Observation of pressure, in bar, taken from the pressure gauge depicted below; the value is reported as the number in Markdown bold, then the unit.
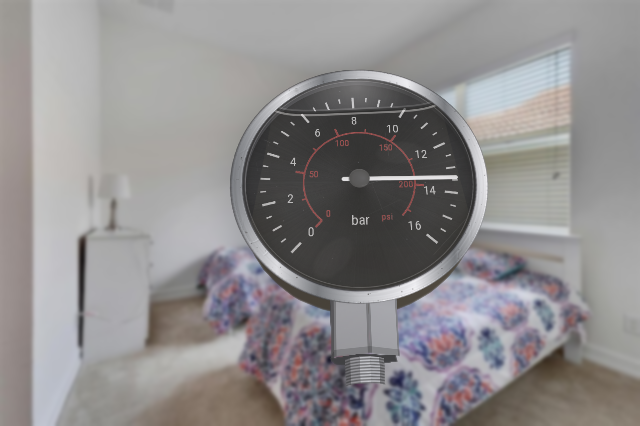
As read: **13.5** bar
